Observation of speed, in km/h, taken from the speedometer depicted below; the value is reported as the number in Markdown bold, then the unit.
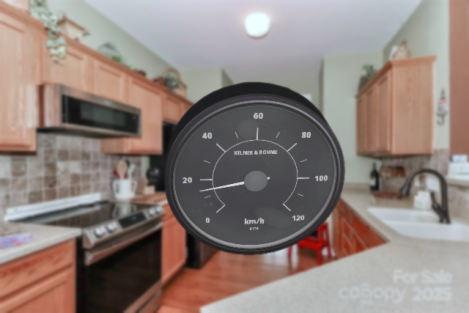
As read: **15** km/h
